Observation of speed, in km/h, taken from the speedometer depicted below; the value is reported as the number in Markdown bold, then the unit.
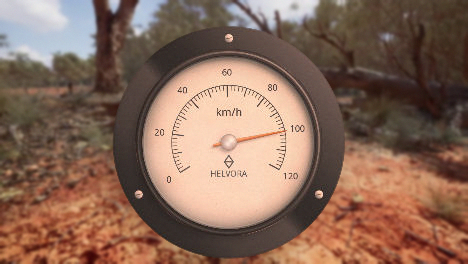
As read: **100** km/h
